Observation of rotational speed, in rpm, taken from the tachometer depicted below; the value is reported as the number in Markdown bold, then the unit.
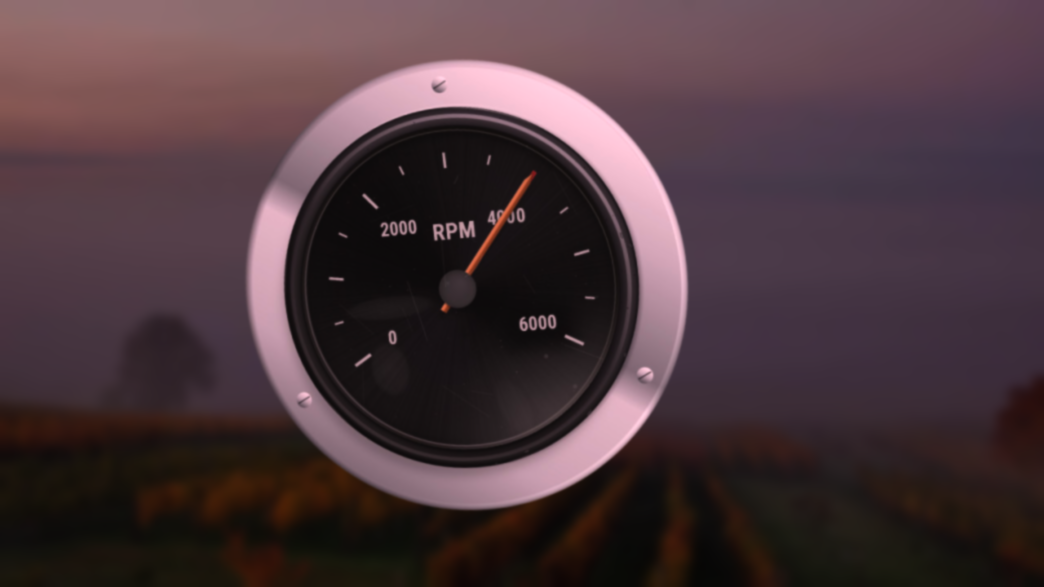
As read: **4000** rpm
